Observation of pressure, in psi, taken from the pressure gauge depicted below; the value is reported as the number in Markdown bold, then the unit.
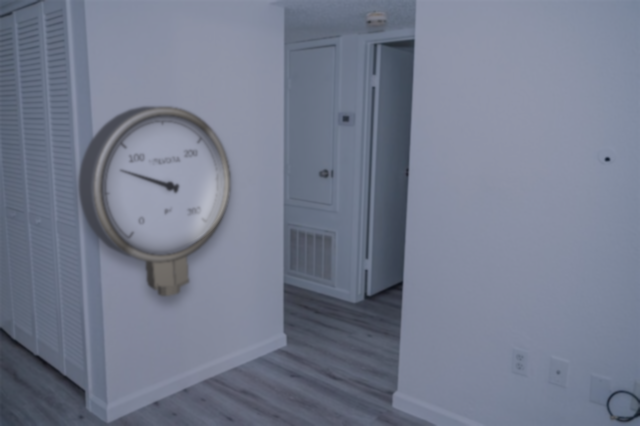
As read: **75** psi
